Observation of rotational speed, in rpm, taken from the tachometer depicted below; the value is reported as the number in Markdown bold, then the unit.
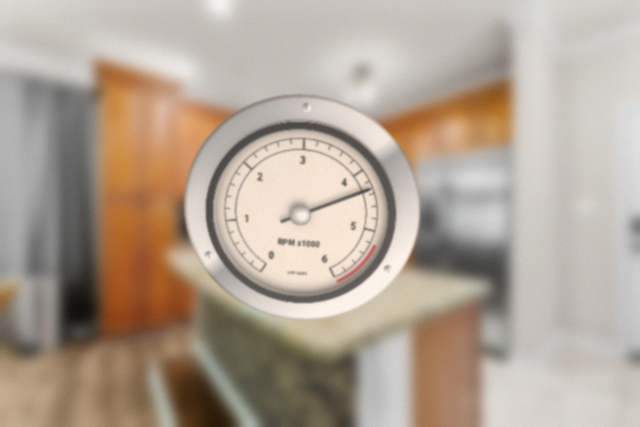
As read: **4300** rpm
